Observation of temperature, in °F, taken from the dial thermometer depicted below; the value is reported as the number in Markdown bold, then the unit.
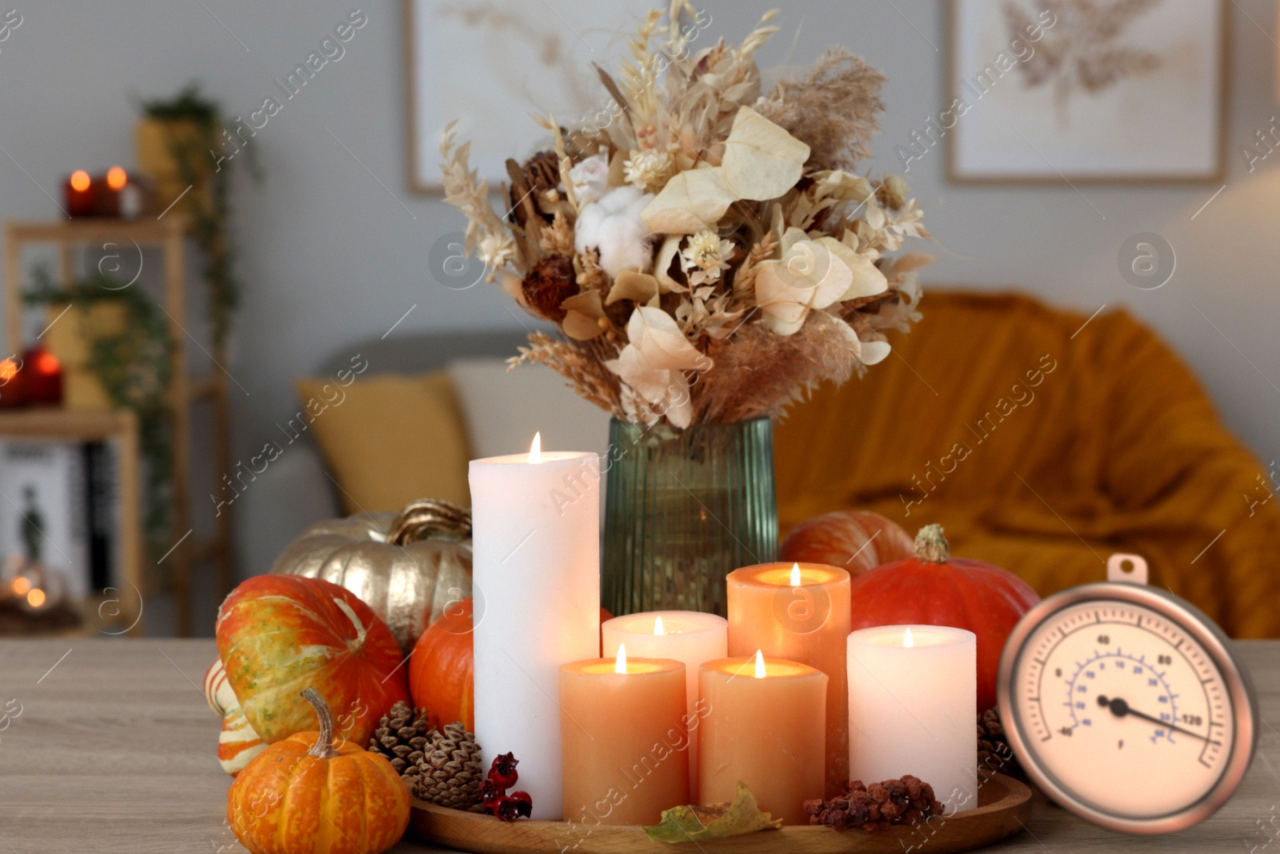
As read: **128** °F
